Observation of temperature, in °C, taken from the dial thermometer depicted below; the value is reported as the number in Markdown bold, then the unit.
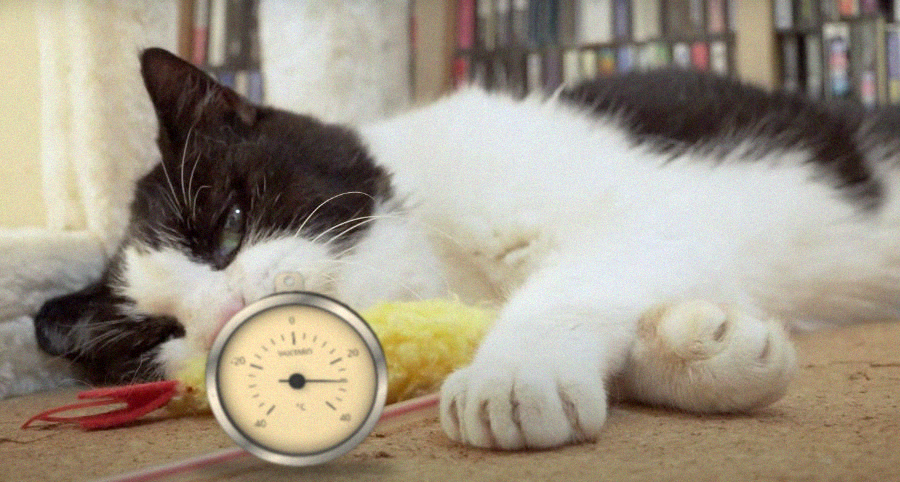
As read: **28** °C
